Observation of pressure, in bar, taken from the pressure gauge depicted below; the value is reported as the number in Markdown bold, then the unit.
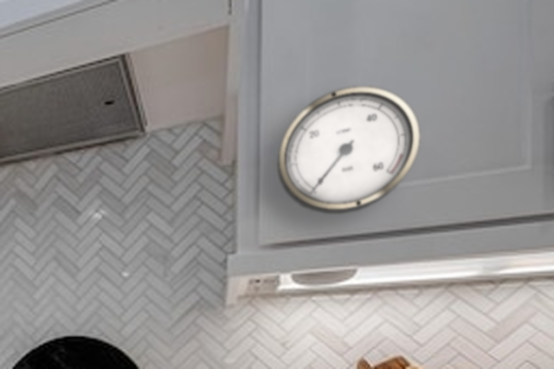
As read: **0** bar
